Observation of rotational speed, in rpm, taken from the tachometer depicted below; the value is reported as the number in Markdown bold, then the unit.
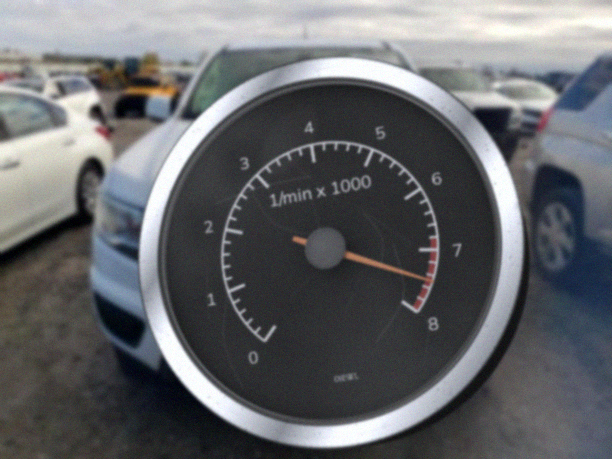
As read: **7500** rpm
